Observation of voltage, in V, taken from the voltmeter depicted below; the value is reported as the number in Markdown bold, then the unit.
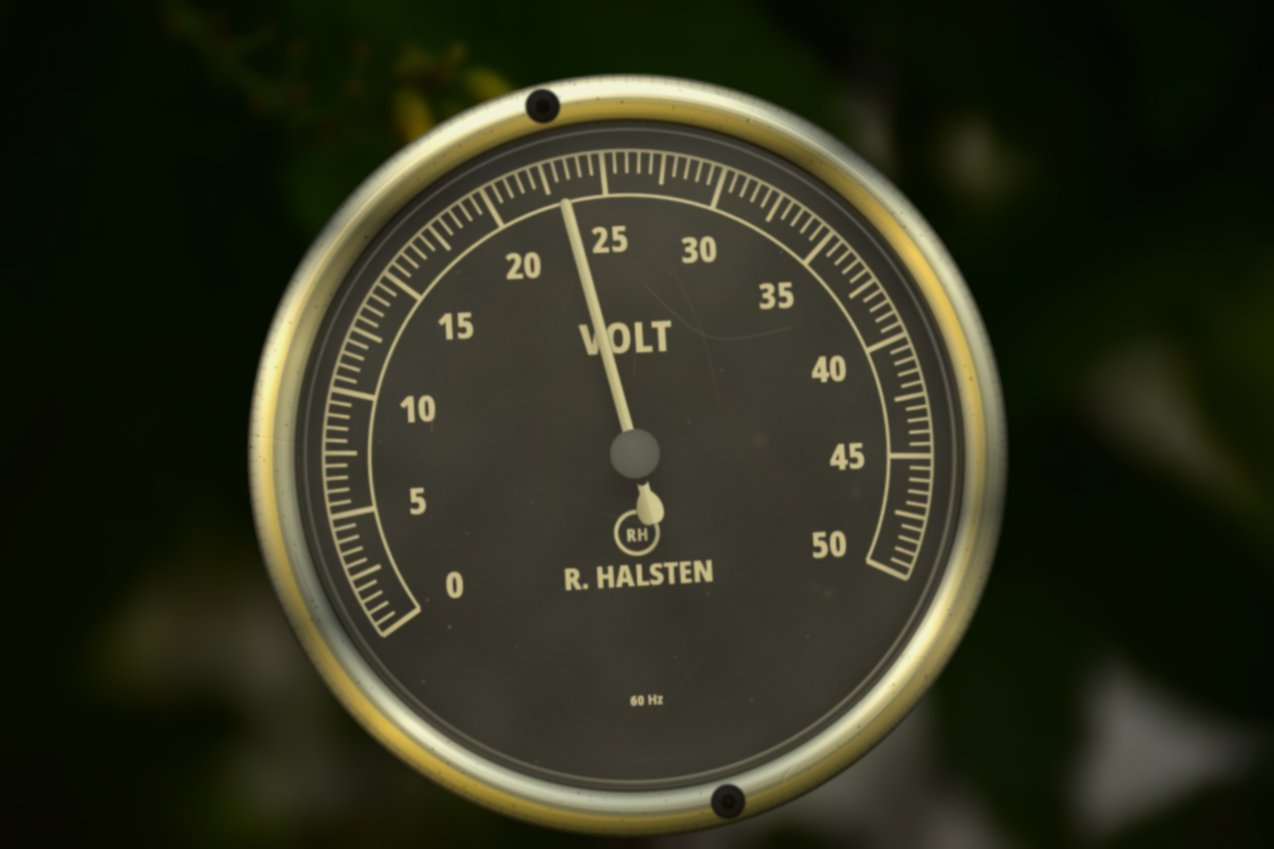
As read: **23** V
